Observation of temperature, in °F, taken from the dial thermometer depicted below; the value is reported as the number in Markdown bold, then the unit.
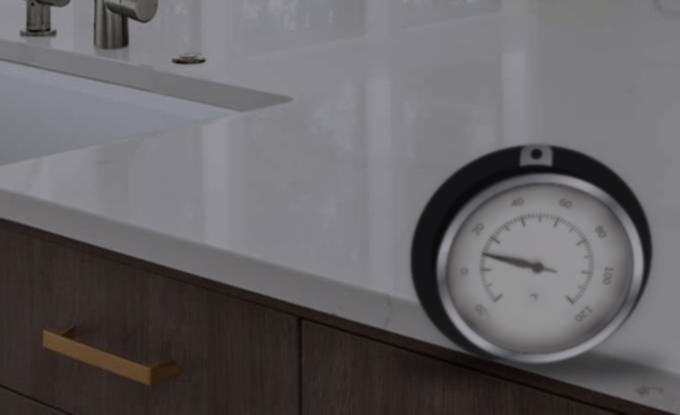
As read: **10** °F
